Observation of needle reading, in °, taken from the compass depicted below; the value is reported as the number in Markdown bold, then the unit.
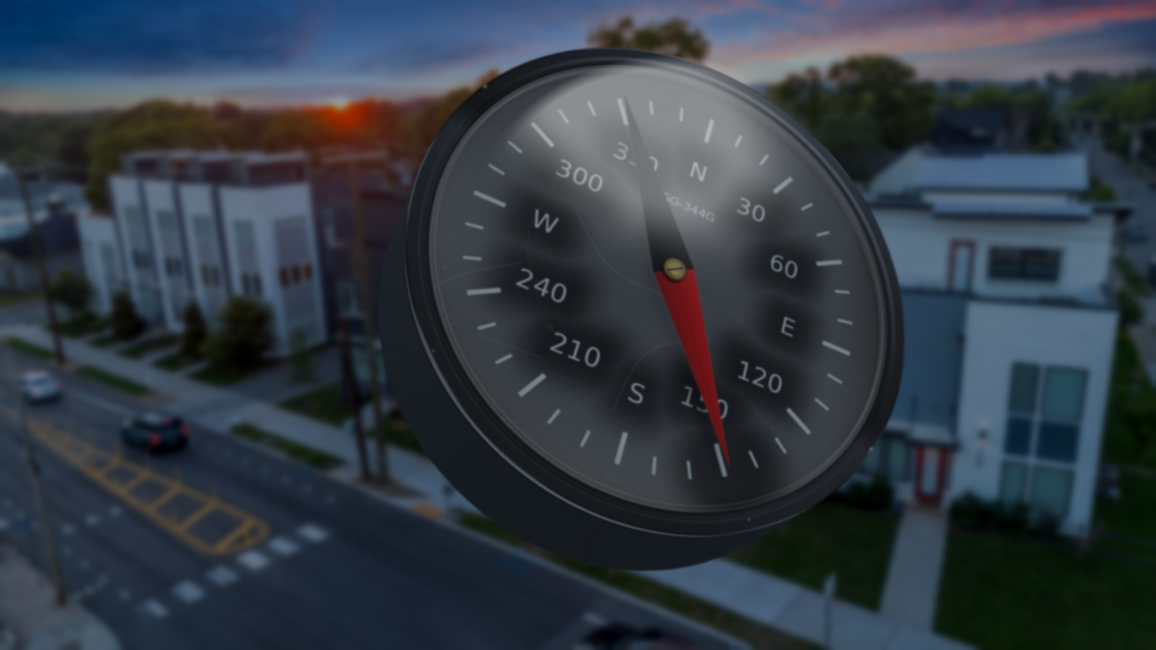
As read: **150** °
